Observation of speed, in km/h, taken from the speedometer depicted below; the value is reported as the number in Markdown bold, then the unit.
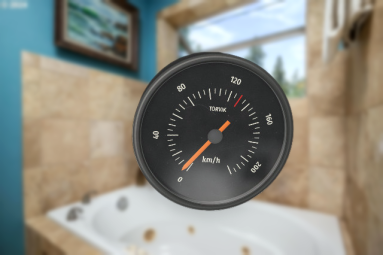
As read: **5** km/h
